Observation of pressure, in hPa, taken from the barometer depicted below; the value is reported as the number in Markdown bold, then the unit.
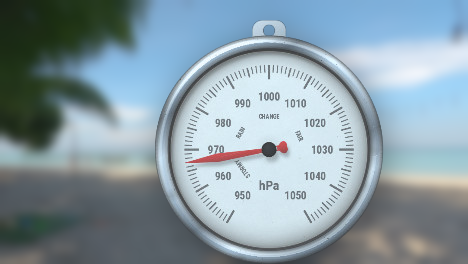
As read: **967** hPa
